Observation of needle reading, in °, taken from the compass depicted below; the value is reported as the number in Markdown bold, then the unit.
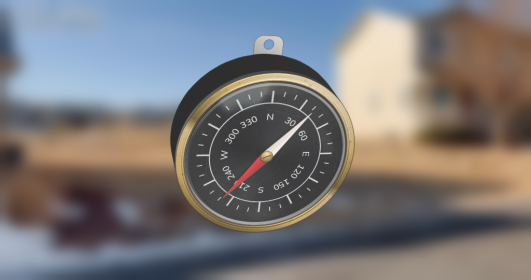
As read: **220** °
